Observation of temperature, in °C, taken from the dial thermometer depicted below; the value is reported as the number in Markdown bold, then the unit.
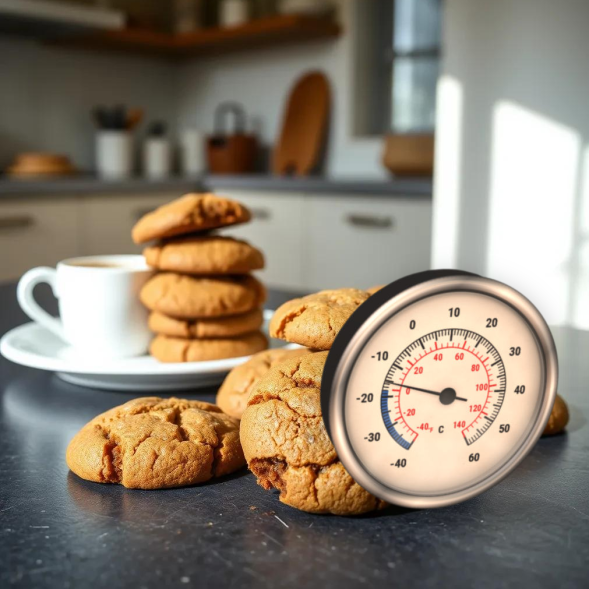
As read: **-15** °C
